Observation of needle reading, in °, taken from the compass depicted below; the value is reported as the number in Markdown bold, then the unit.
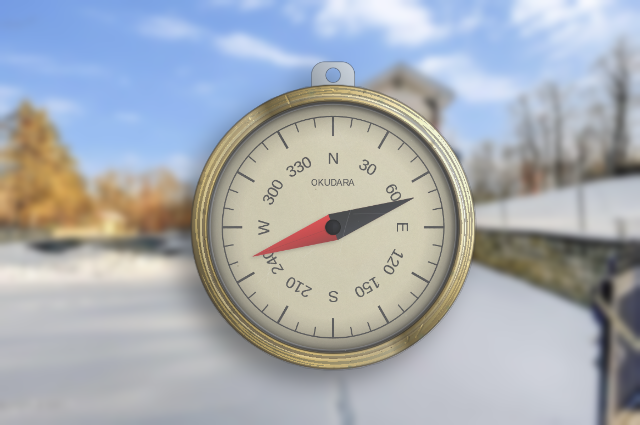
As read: **250** °
